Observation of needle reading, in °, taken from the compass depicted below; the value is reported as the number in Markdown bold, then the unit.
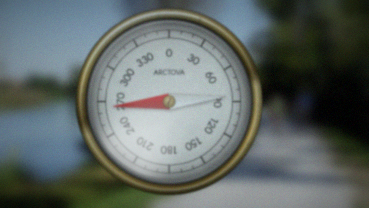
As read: **265** °
